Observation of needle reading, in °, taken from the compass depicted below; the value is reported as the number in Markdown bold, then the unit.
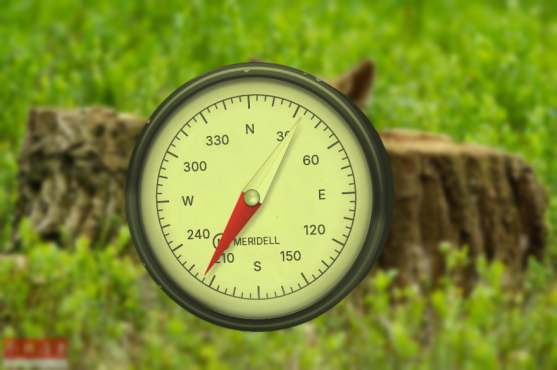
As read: **215** °
